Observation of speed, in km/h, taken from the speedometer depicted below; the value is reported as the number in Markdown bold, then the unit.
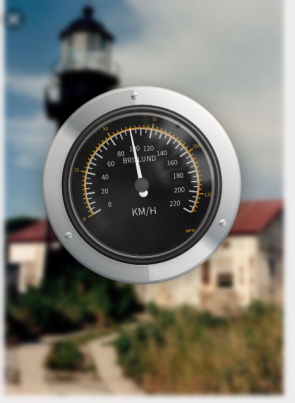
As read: **100** km/h
